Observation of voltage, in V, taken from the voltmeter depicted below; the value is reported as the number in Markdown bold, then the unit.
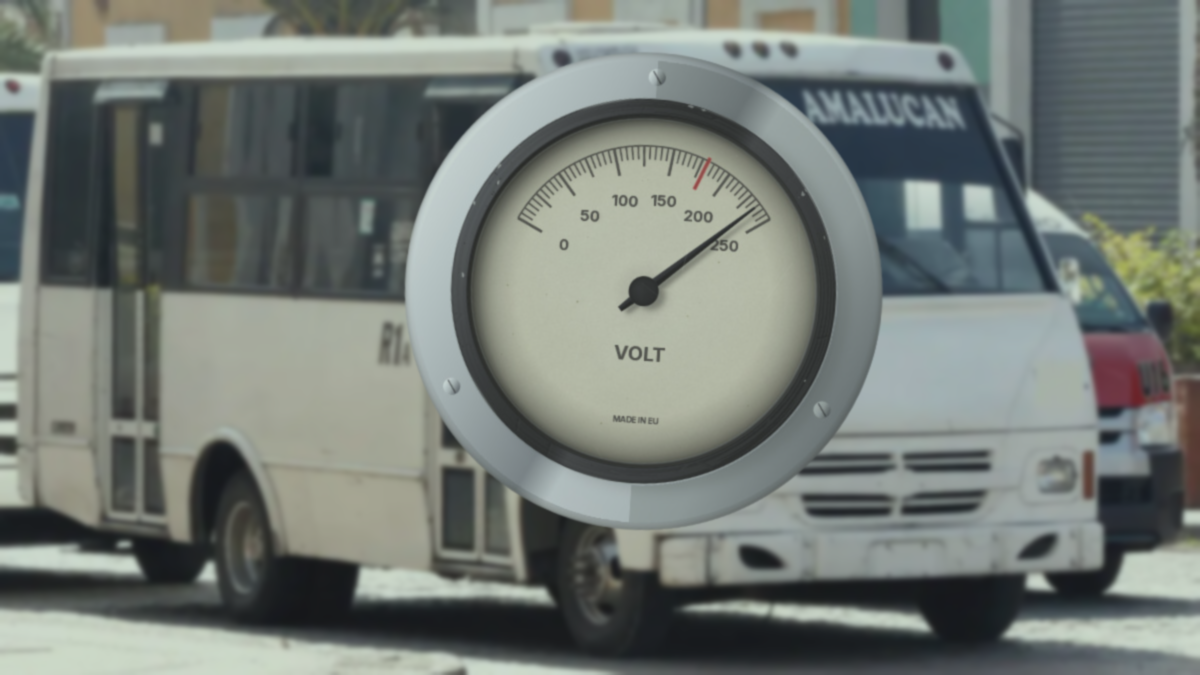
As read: **235** V
